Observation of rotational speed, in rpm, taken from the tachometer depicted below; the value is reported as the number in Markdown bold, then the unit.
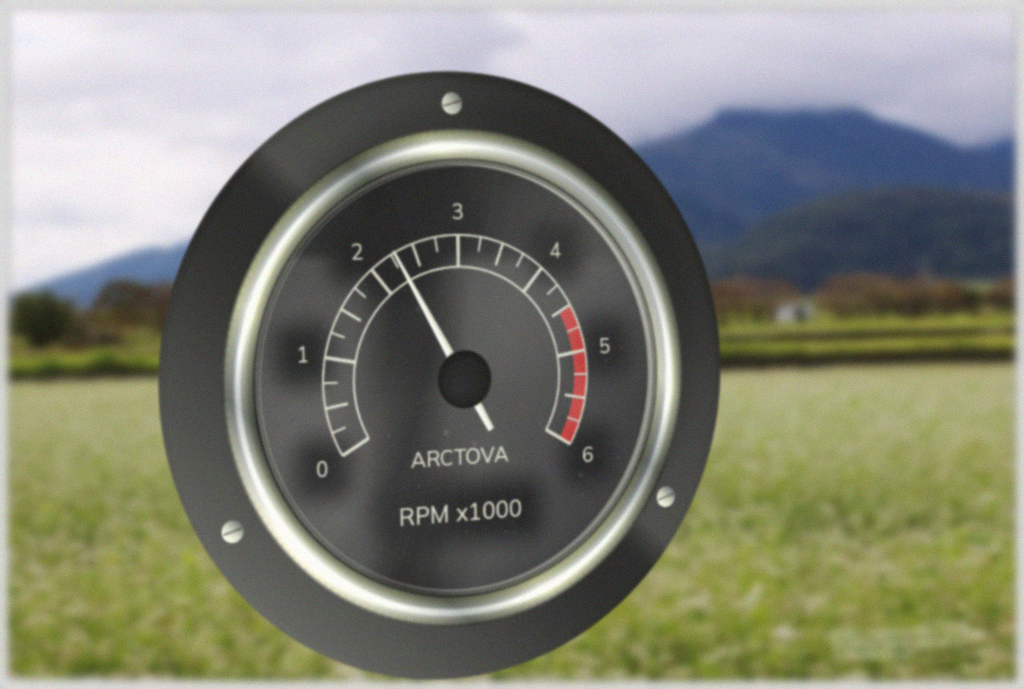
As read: **2250** rpm
